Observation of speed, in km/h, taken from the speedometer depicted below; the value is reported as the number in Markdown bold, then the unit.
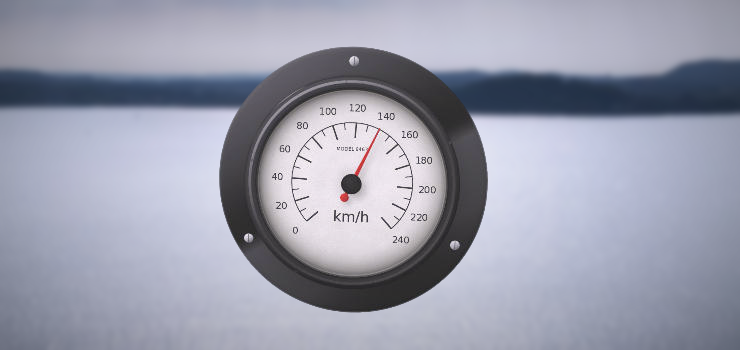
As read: **140** km/h
